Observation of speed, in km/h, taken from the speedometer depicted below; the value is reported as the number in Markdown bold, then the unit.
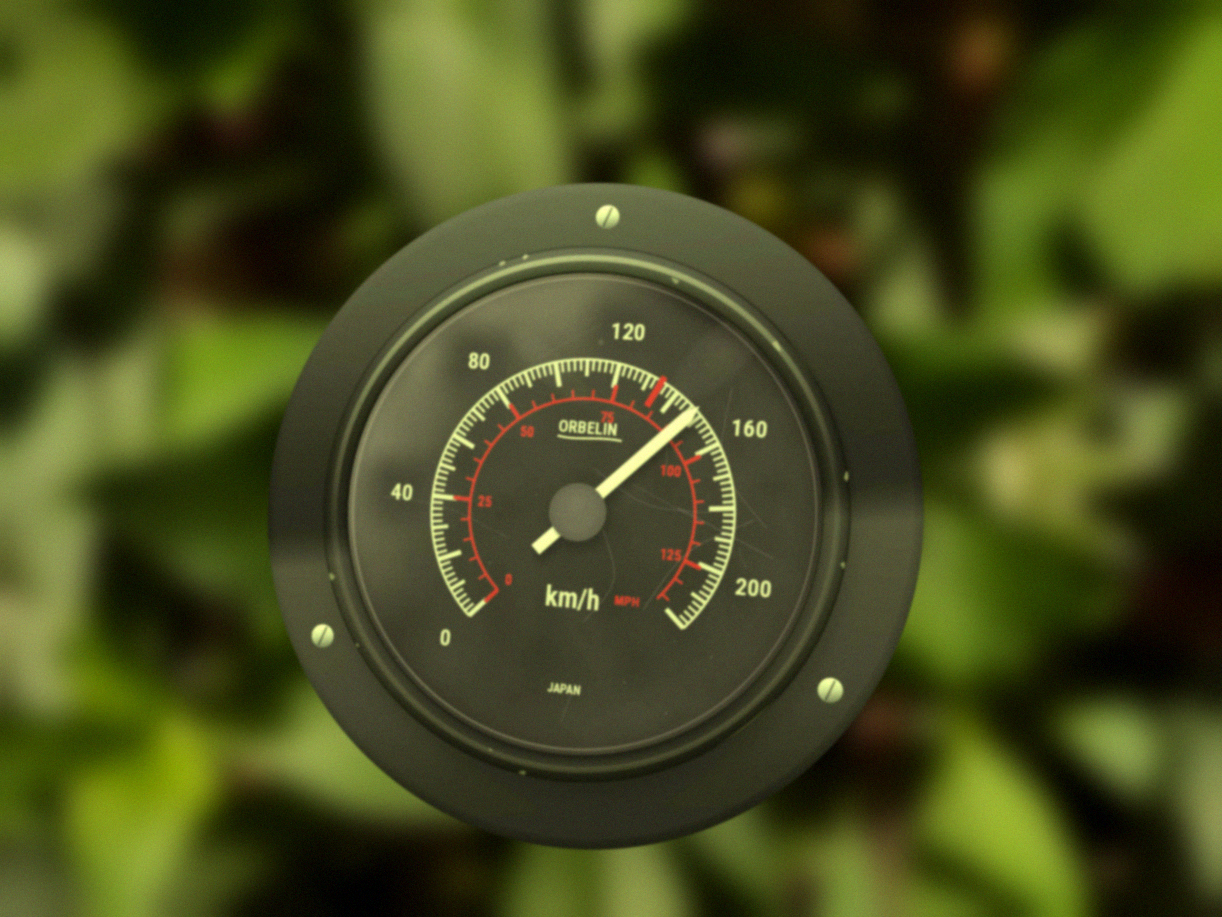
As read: **148** km/h
